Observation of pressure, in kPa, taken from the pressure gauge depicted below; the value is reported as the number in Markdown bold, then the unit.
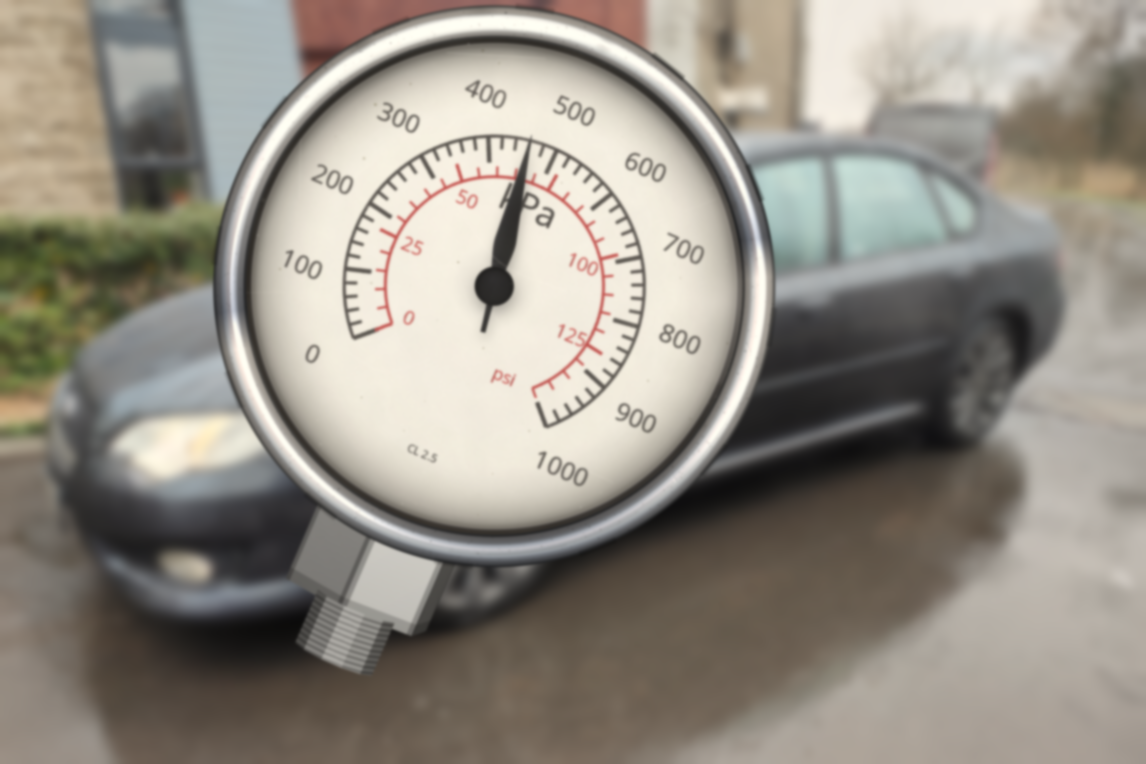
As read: **460** kPa
